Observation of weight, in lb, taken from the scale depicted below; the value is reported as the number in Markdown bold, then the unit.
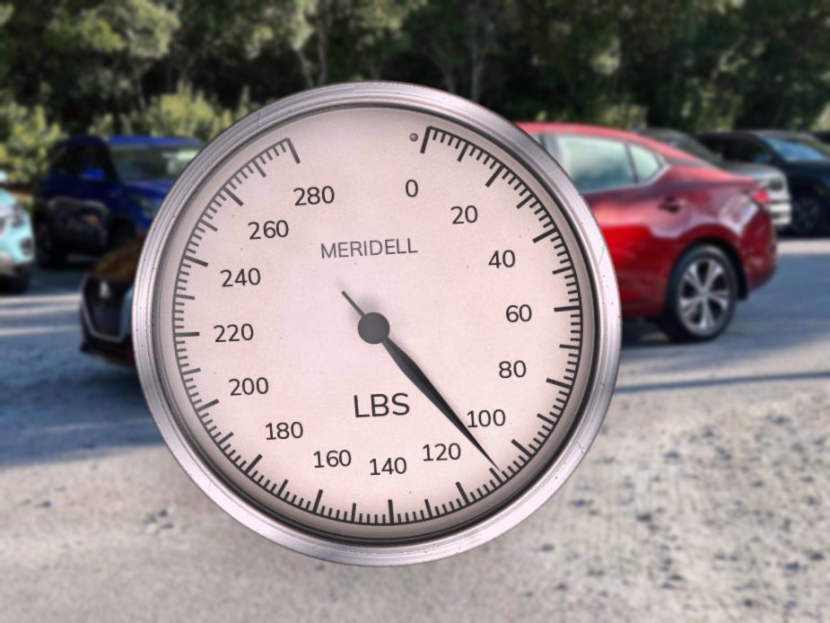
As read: **108** lb
